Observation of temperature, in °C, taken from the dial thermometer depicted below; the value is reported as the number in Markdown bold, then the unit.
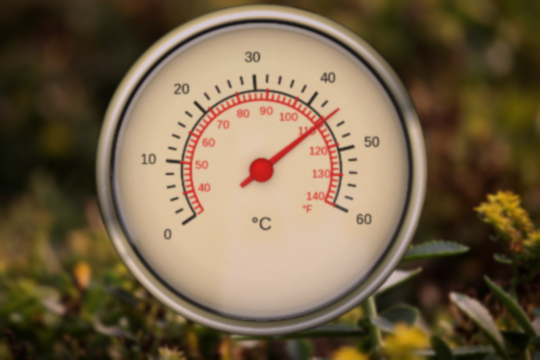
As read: **44** °C
